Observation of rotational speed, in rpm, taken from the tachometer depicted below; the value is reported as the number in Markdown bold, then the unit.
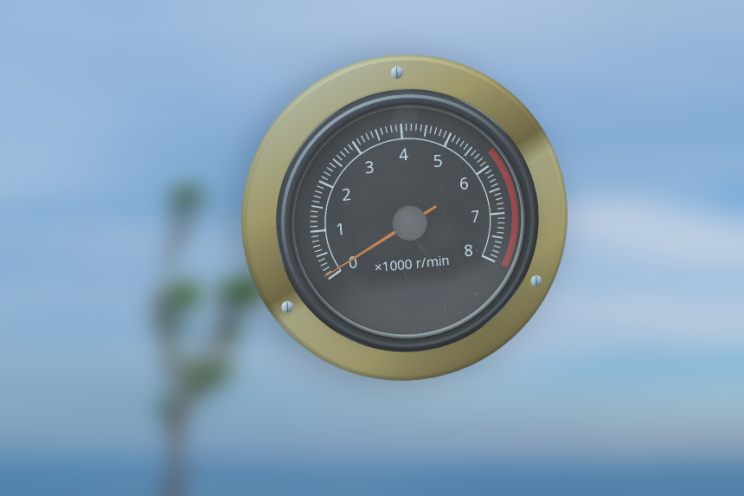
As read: **100** rpm
